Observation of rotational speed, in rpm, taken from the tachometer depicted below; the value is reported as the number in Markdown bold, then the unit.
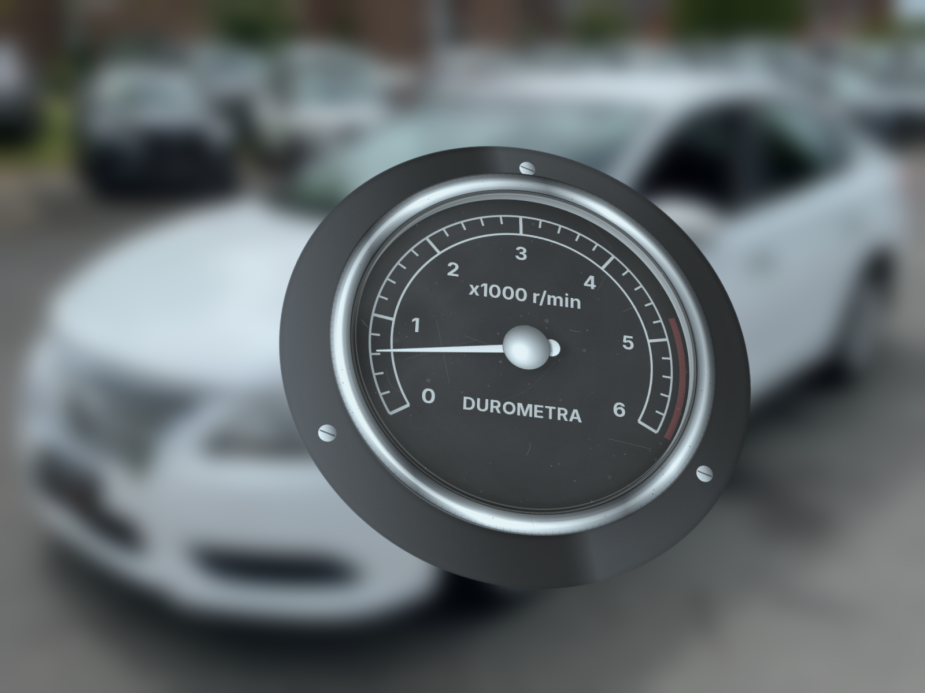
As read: **600** rpm
